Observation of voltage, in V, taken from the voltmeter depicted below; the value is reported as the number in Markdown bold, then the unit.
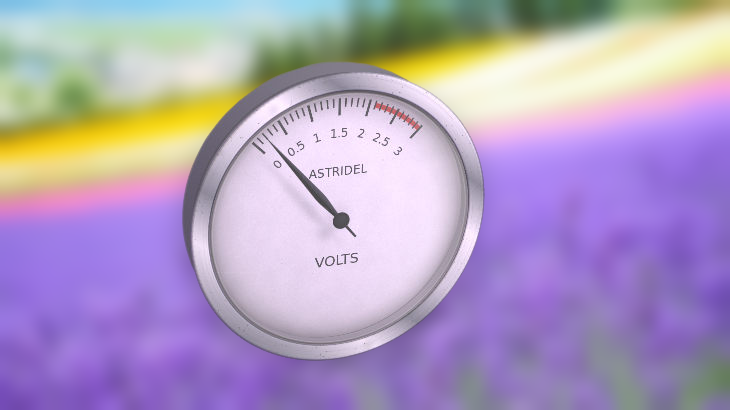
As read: **0.2** V
